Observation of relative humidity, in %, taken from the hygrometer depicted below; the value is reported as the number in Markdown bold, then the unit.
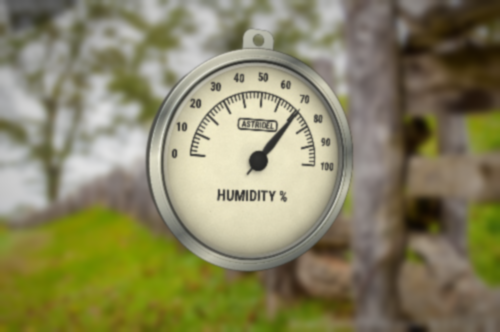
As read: **70** %
